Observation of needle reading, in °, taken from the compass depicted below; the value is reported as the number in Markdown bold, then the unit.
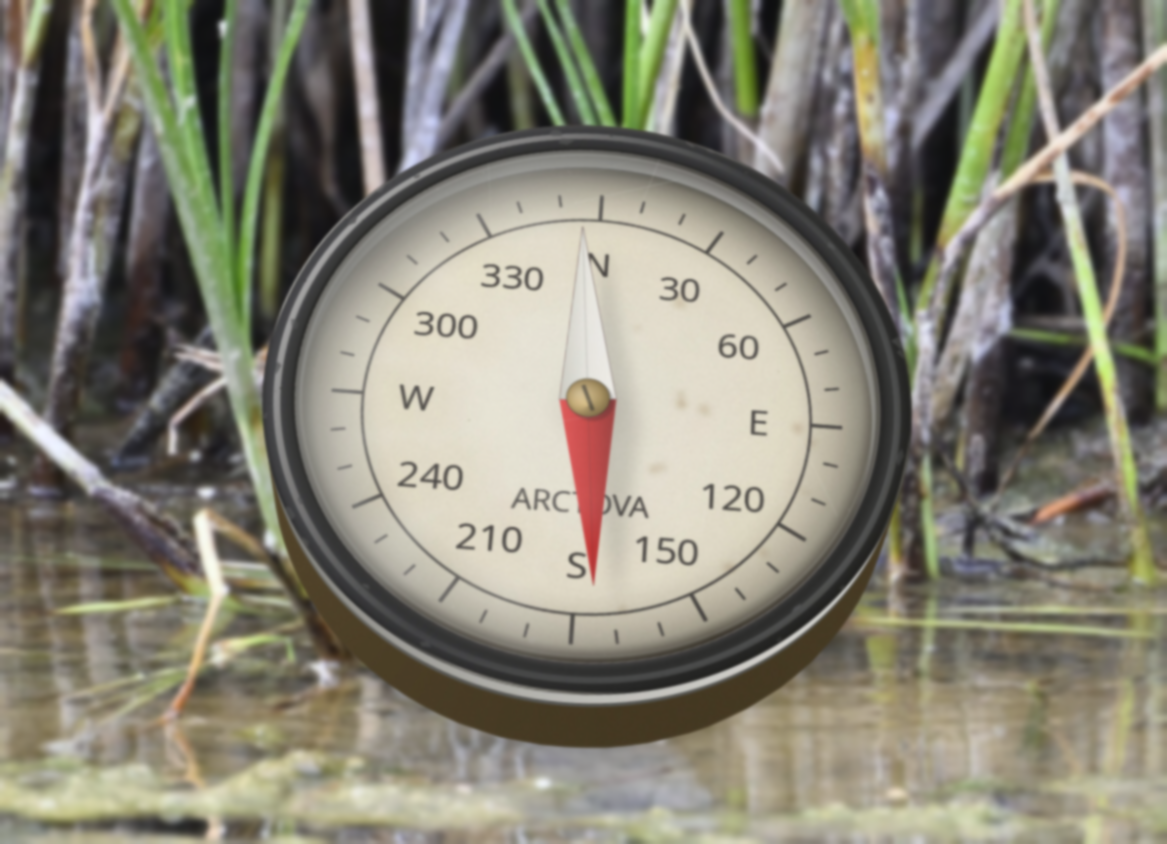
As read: **175** °
